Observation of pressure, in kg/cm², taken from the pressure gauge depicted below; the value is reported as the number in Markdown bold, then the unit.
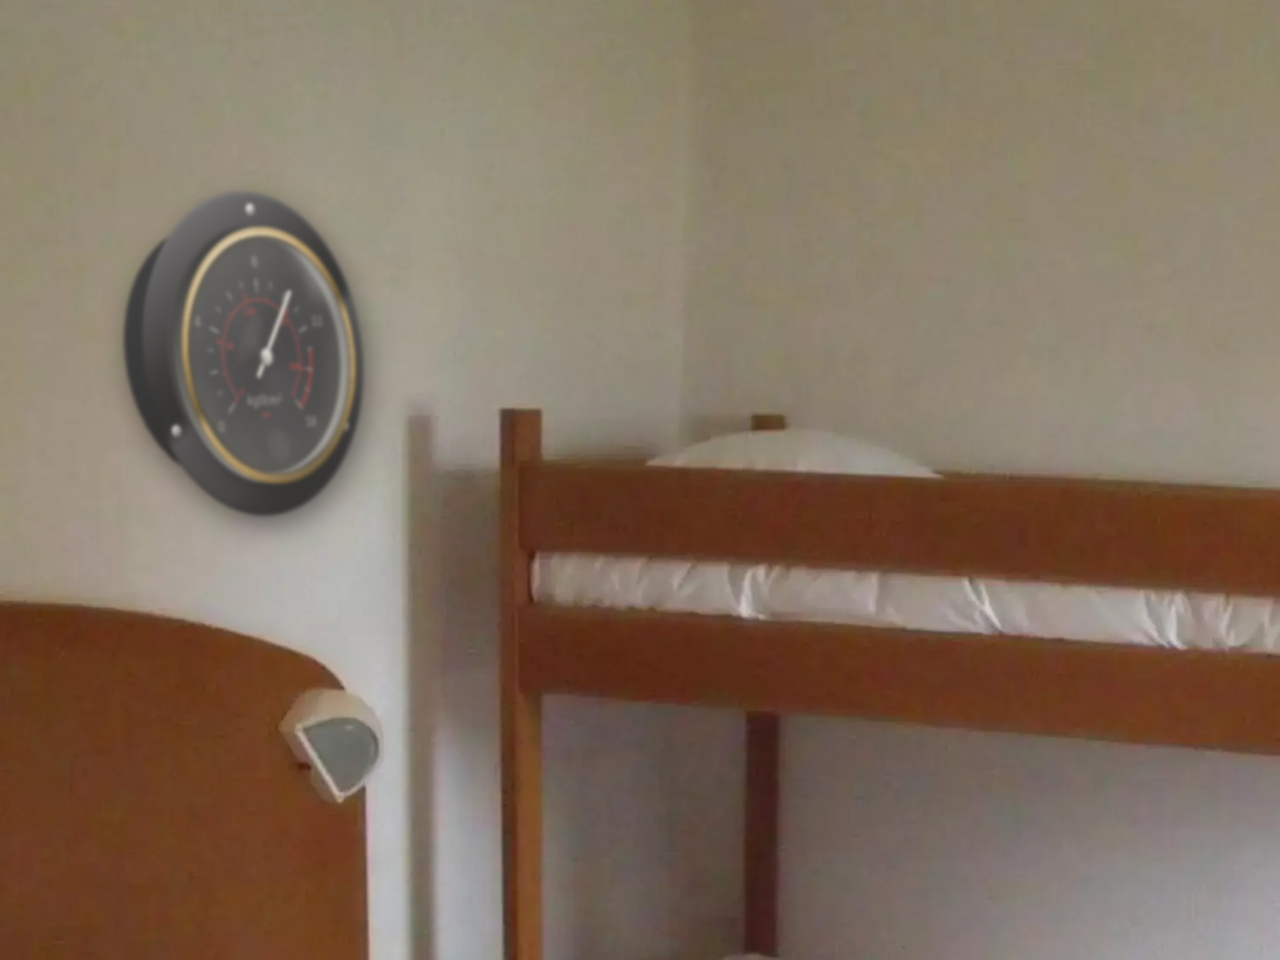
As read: **10** kg/cm²
